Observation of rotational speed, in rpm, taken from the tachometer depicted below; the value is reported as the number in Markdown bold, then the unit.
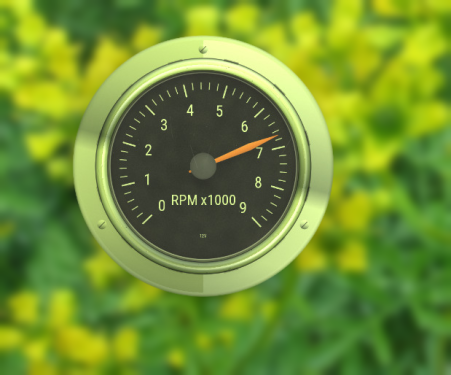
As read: **6700** rpm
